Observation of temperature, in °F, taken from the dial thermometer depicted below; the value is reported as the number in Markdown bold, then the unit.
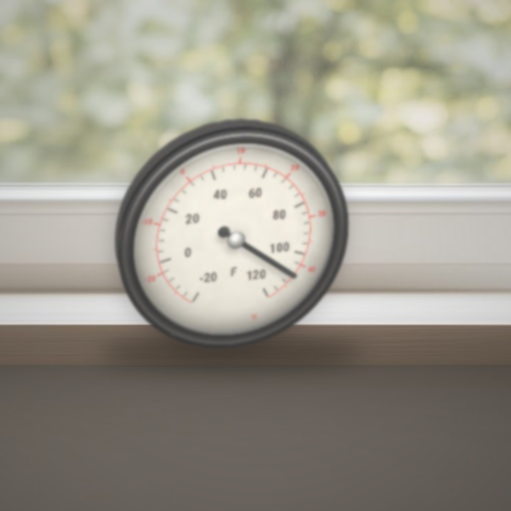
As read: **108** °F
